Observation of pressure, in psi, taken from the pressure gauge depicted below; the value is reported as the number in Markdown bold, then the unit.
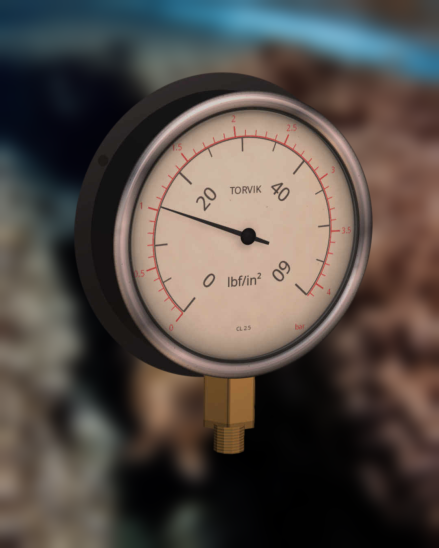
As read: **15** psi
